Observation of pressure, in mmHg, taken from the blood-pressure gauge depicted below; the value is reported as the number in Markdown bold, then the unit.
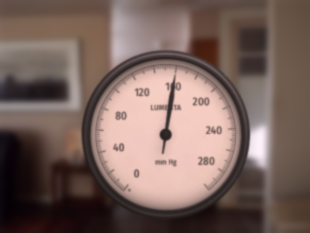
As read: **160** mmHg
